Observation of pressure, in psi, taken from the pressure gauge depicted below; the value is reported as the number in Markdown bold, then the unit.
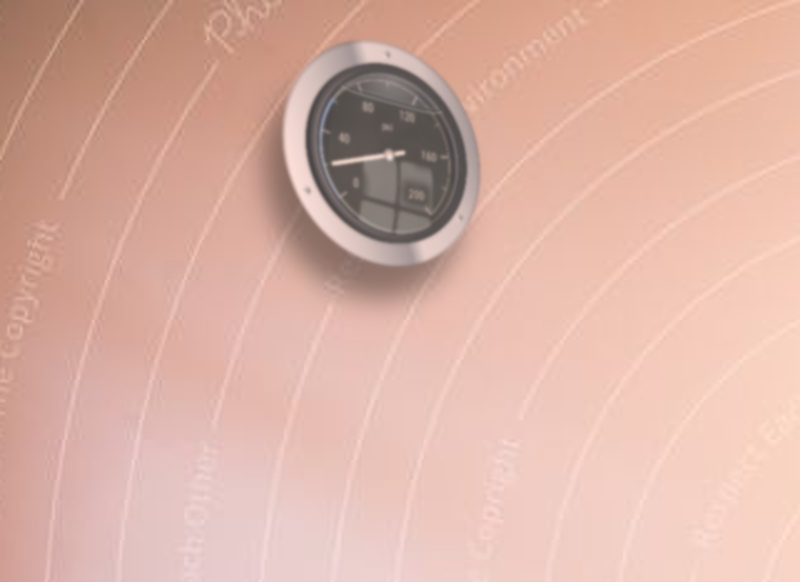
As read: **20** psi
